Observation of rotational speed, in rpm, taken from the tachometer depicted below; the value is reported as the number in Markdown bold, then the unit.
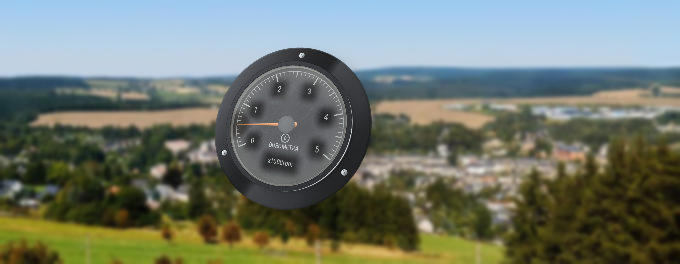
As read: **500** rpm
